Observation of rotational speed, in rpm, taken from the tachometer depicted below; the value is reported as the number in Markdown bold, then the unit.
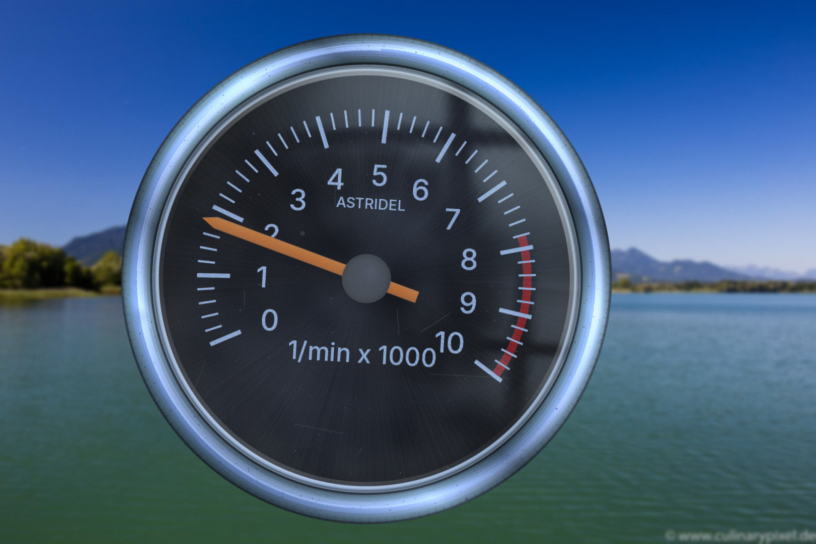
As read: **1800** rpm
